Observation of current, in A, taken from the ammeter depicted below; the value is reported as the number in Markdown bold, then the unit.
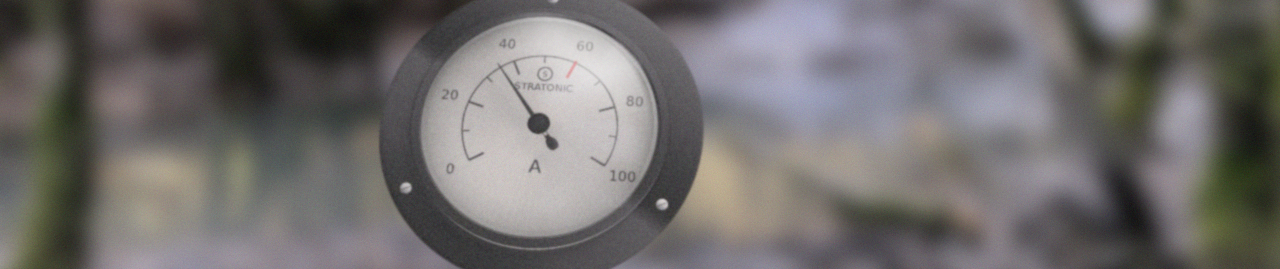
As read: **35** A
